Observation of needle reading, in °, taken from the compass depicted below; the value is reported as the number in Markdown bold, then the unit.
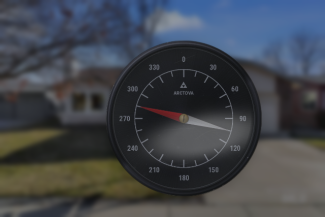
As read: **285** °
